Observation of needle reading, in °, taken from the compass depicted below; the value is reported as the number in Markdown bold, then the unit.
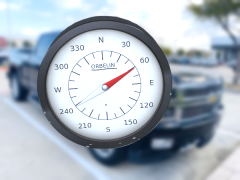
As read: **60** °
